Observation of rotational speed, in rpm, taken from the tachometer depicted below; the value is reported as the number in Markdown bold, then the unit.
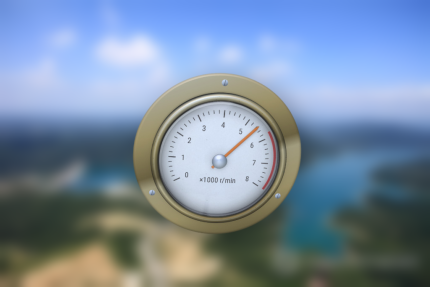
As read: **5400** rpm
